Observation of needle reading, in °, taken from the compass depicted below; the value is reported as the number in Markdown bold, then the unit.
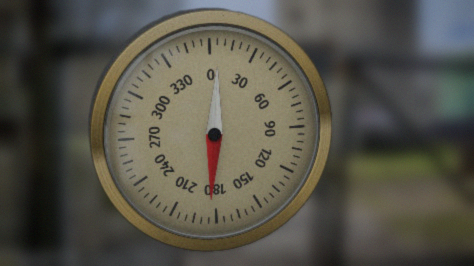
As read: **185** °
